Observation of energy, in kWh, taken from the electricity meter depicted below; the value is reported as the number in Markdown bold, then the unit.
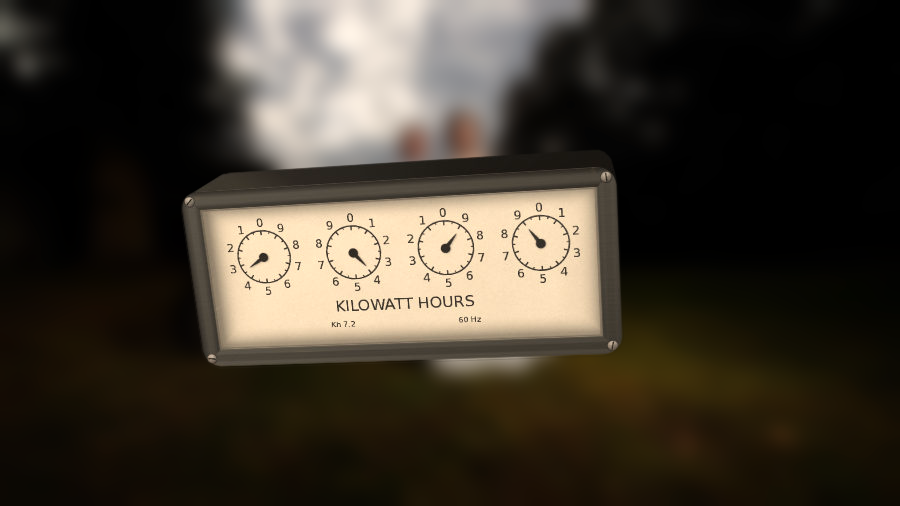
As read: **3389** kWh
